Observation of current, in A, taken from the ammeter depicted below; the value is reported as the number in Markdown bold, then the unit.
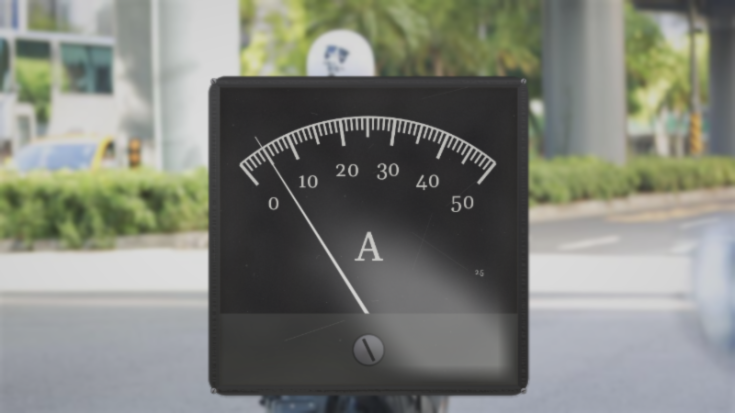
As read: **5** A
